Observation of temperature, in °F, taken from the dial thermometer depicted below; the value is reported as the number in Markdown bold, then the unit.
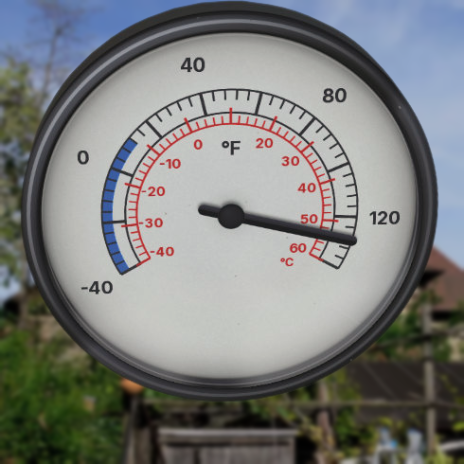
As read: **128** °F
